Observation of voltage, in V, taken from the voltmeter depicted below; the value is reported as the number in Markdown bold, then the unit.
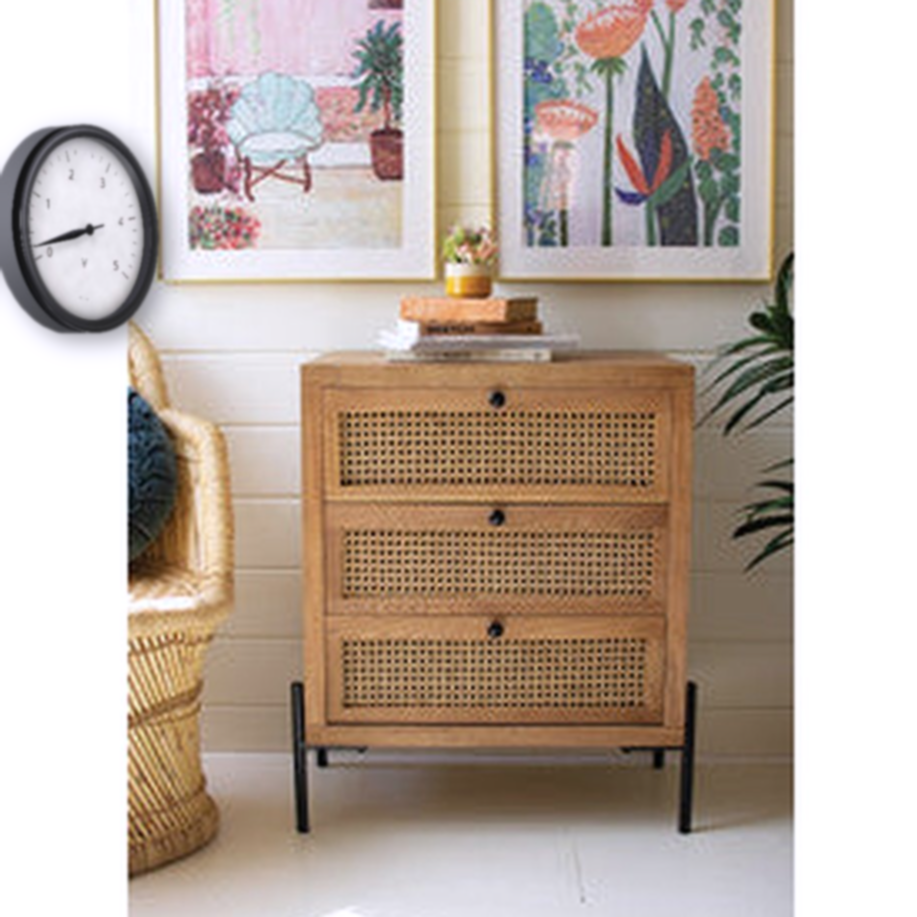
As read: **0.2** V
